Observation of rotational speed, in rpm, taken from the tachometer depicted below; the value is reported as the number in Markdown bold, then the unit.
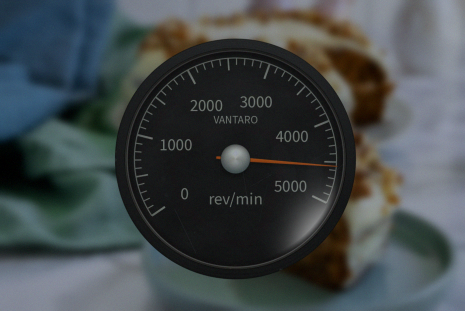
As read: **4550** rpm
